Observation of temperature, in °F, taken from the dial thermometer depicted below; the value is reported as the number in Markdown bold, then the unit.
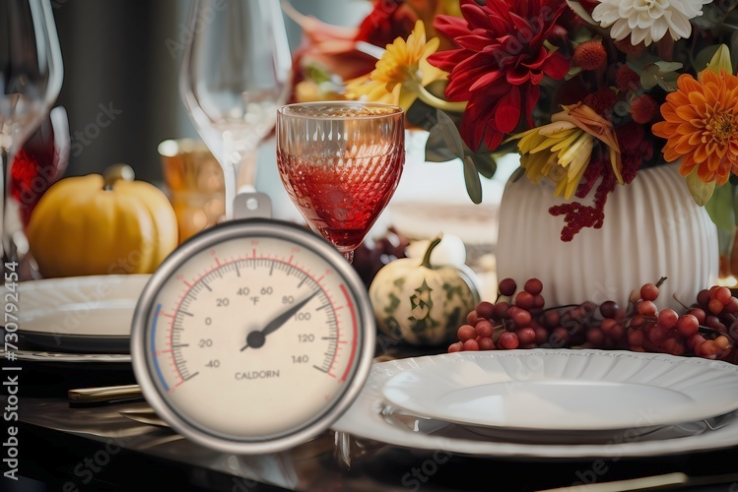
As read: **90** °F
